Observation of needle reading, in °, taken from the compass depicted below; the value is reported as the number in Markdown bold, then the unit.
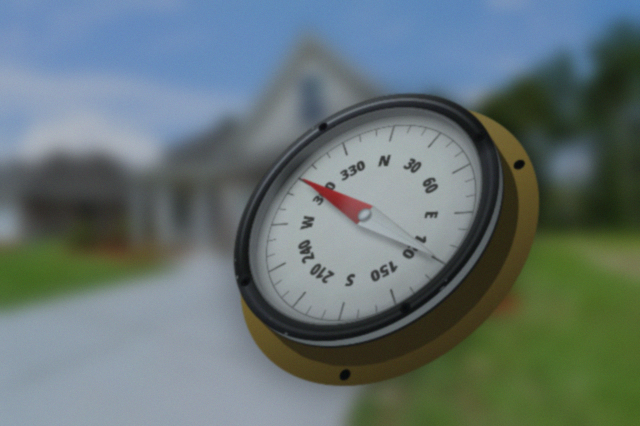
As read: **300** °
